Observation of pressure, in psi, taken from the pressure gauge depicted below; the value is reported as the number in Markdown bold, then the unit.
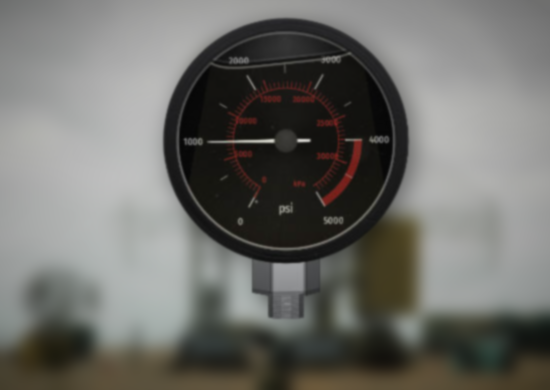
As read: **1000** psi
